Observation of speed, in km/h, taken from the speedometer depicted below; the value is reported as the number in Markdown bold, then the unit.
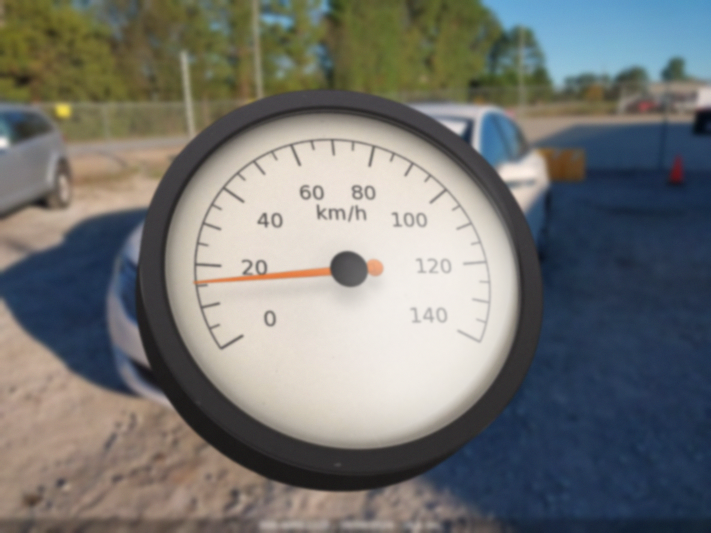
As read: **15** km/h
